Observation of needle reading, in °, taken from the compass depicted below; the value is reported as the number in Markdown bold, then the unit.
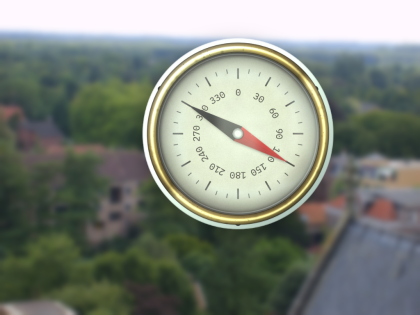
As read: **120** °
